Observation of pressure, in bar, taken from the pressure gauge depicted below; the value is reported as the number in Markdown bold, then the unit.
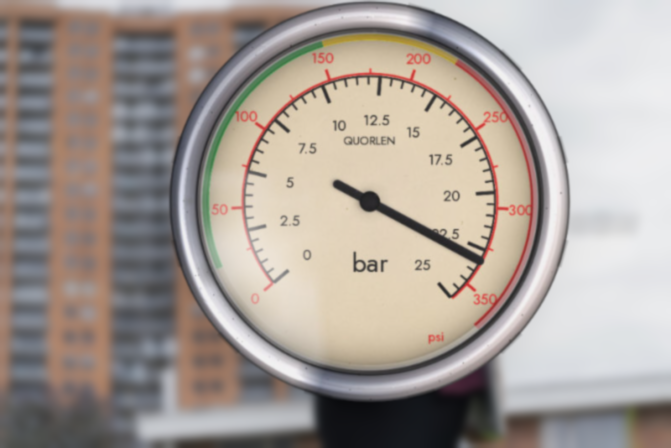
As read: **23** bar
